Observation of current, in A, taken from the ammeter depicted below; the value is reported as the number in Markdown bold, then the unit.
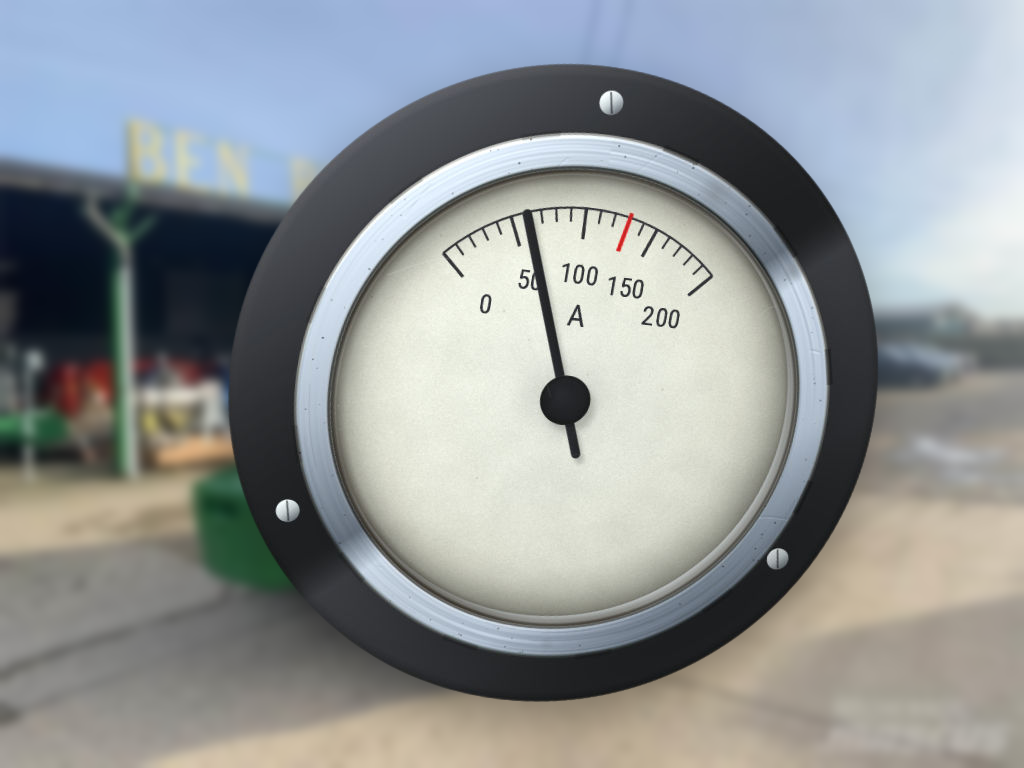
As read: **60** A
